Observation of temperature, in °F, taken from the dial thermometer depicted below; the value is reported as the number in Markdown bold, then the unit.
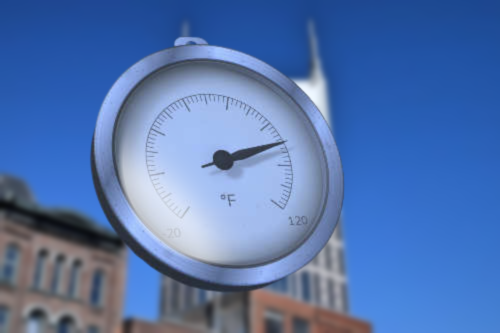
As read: **90** °F
